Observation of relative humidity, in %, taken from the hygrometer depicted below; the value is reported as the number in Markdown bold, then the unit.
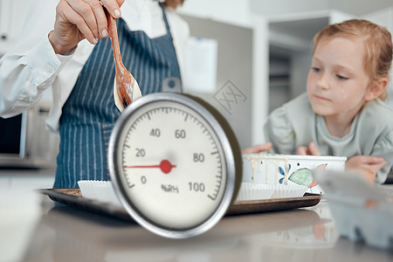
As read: **10** %
